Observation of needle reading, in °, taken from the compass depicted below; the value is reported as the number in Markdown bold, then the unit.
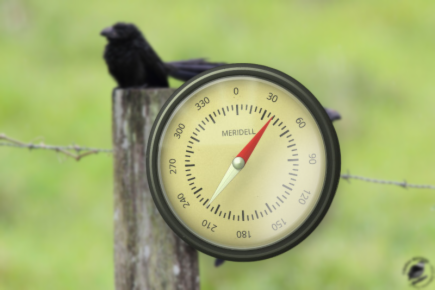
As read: **40** °
